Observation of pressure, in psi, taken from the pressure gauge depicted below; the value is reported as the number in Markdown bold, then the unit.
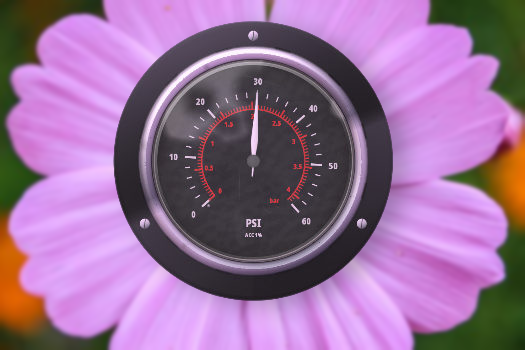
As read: **30** psi
